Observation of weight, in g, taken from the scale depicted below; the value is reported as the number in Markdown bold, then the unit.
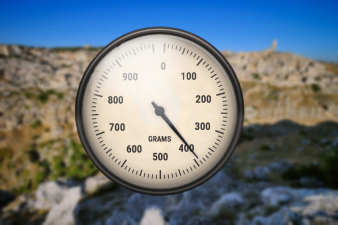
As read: **390** g
